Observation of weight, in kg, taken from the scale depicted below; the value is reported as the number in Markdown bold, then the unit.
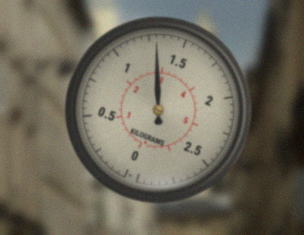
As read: **1.3** kg
